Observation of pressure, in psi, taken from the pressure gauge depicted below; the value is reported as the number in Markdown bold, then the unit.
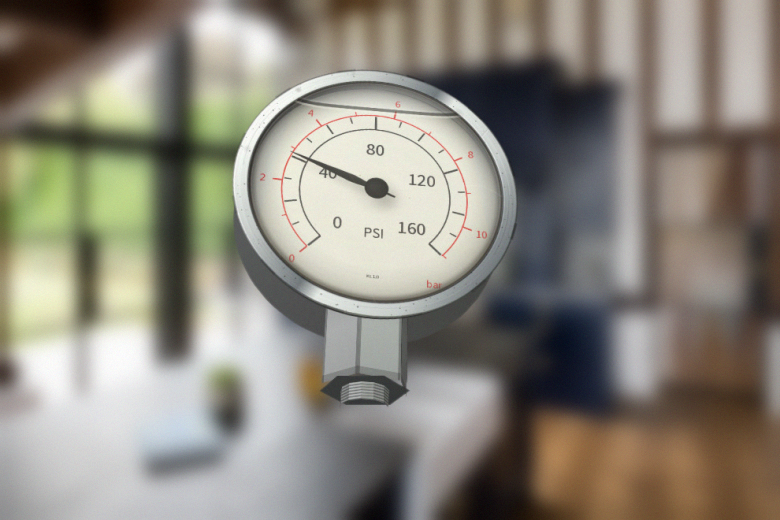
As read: **40** psi
